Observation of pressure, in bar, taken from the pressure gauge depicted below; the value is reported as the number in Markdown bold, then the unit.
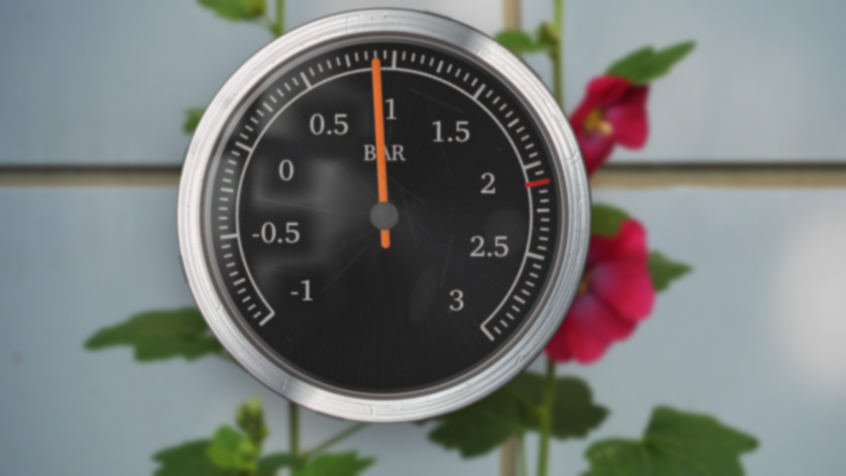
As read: **0.9** bar
